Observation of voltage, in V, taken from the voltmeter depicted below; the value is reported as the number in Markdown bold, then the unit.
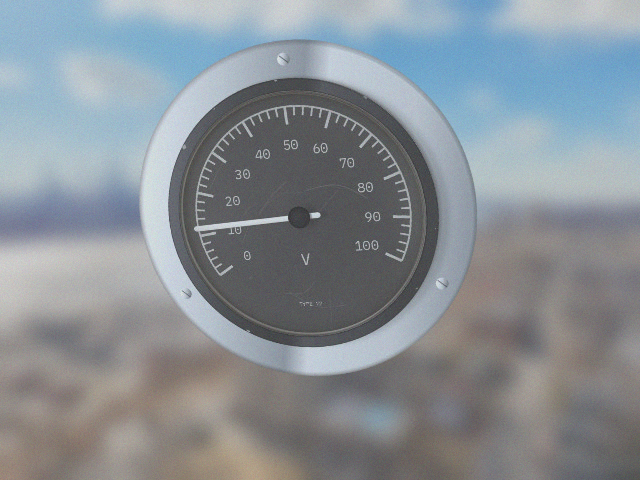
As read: **12** V
